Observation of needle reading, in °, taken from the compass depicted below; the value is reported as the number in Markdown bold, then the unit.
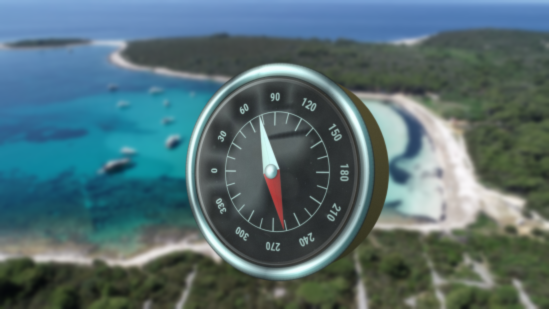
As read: **255** °
